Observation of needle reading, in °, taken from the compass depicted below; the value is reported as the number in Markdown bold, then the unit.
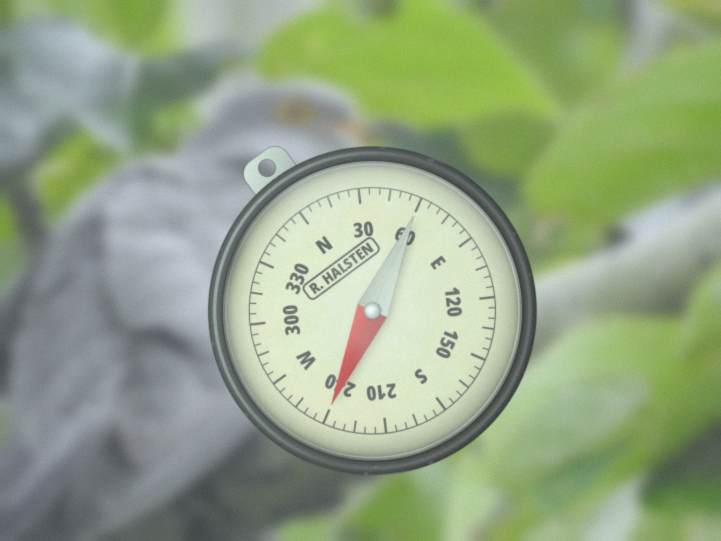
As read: **240** °
